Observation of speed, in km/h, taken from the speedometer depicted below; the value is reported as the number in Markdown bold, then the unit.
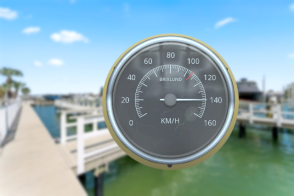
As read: **140** km/h
